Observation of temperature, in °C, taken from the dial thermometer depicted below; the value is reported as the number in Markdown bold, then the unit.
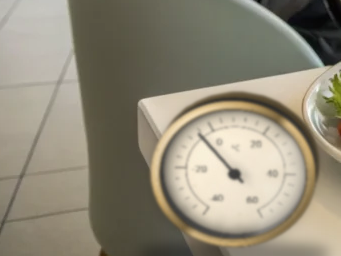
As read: **-4** °C
